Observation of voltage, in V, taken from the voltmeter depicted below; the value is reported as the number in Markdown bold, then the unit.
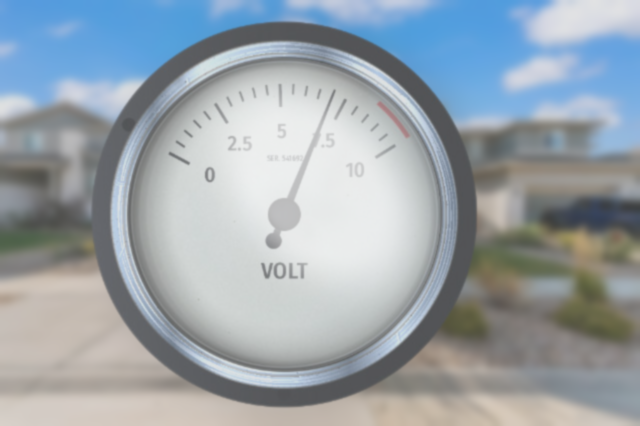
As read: **7** V
